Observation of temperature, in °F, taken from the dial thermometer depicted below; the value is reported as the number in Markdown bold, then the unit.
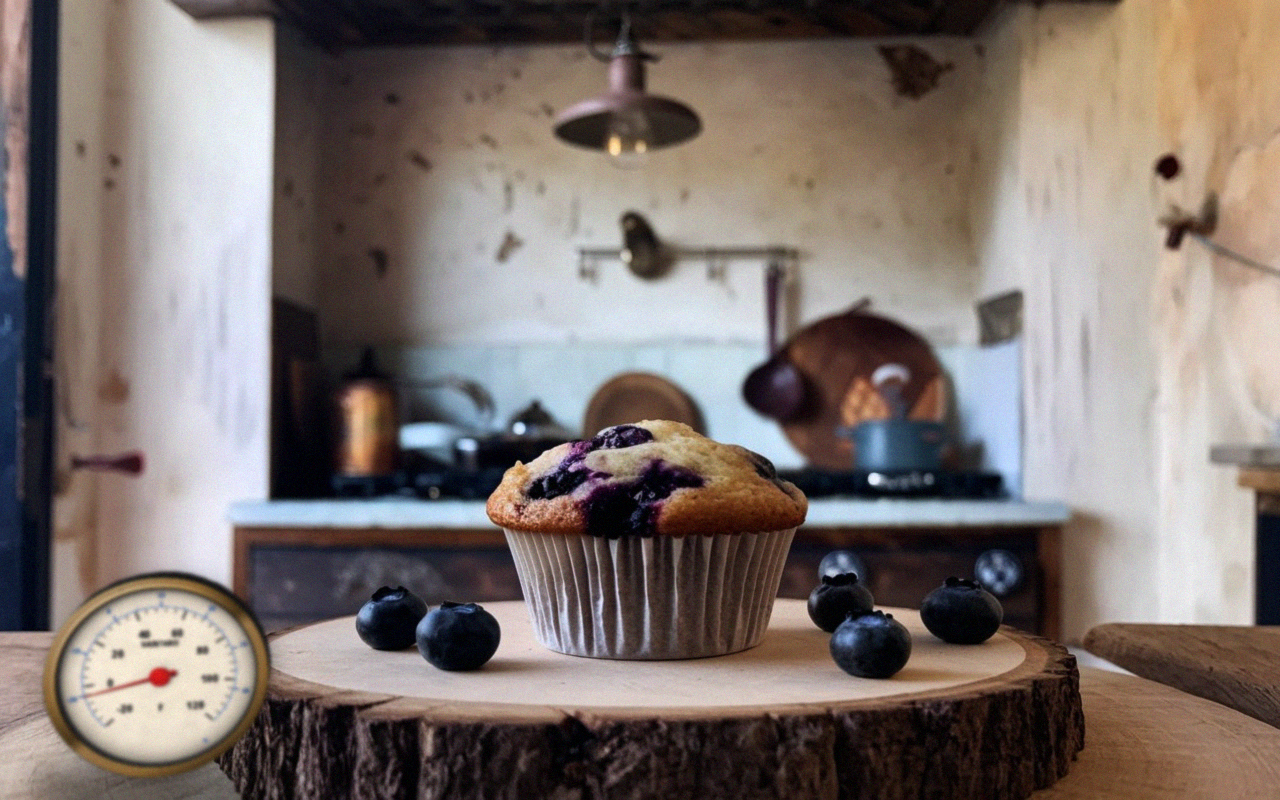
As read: **-4** °F
